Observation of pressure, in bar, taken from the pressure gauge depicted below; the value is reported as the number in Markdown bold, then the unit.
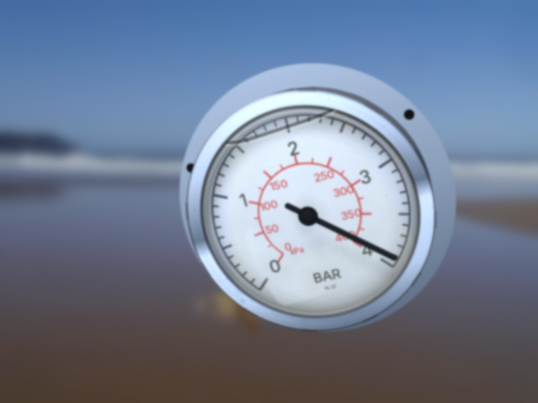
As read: **3.9** bar
